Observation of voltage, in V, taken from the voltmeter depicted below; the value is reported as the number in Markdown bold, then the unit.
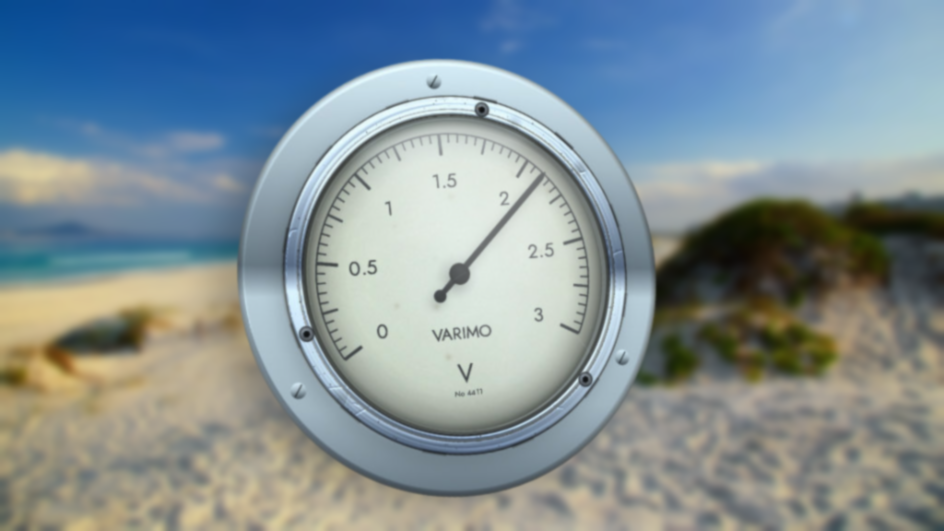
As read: **2.1** V
